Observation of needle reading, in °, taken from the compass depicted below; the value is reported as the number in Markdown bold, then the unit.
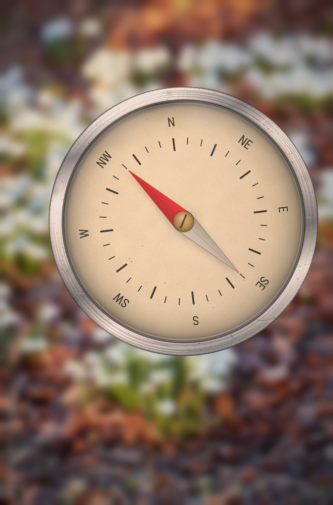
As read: **320** °
